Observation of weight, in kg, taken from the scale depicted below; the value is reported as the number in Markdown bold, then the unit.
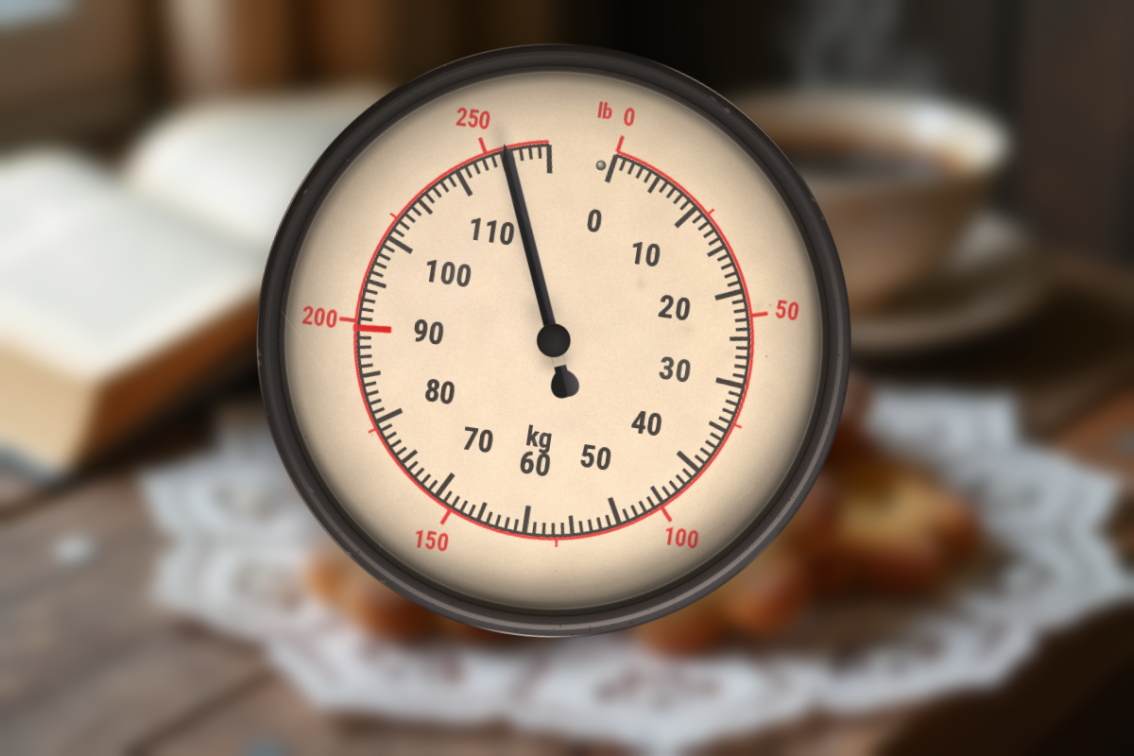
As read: **115.5** kg
